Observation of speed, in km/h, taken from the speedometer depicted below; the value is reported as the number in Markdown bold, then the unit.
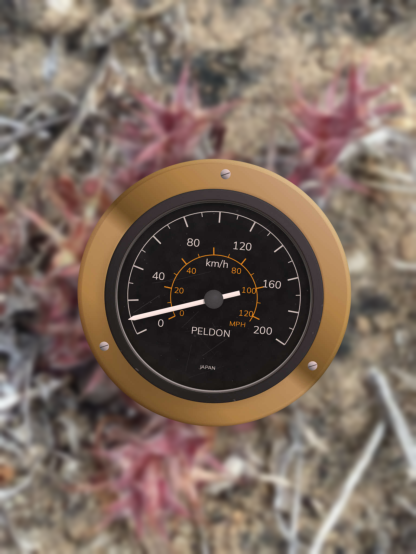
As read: **10** km/h
